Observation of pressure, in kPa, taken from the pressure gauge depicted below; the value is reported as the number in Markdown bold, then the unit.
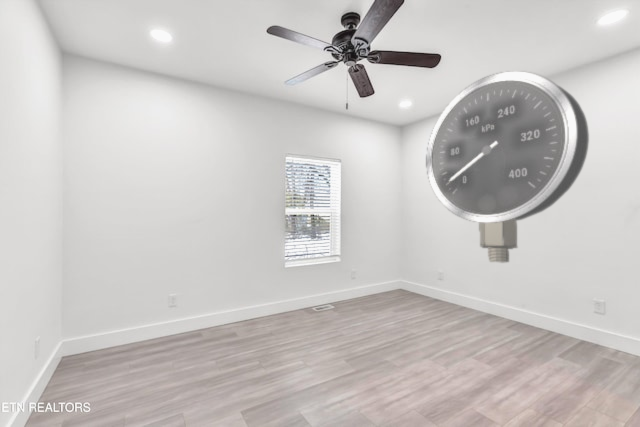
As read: **20** kPa
